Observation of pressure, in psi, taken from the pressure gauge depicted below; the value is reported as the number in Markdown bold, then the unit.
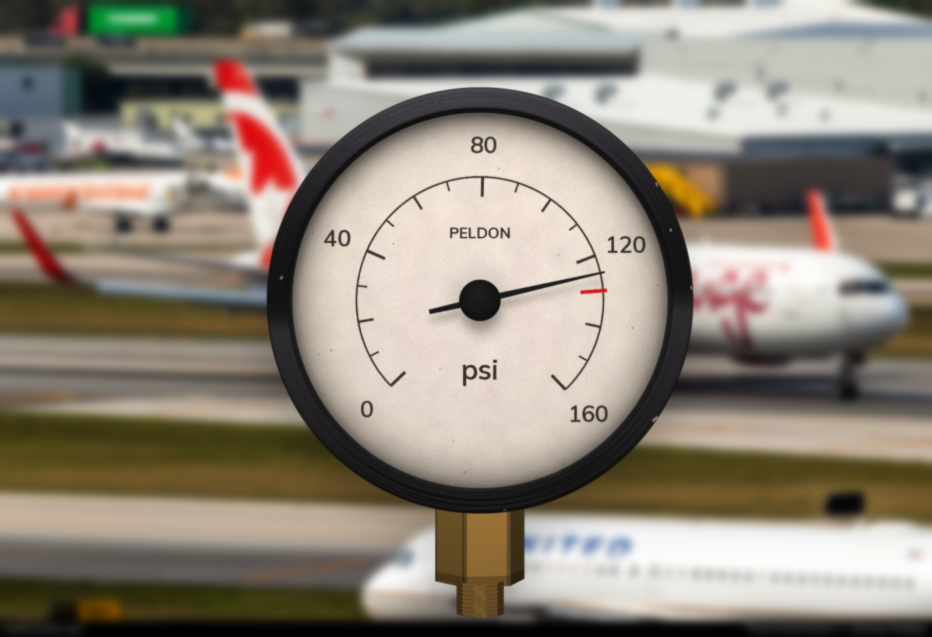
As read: **125** psi
